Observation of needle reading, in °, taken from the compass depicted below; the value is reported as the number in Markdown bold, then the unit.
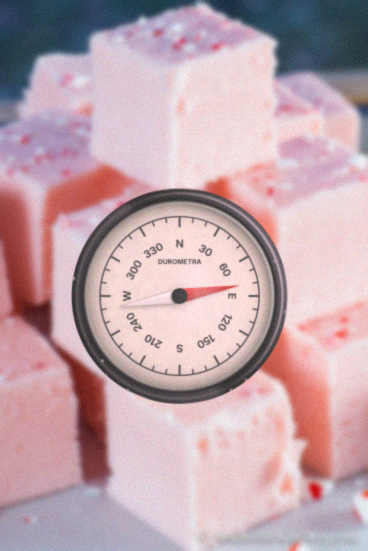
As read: **80** °
